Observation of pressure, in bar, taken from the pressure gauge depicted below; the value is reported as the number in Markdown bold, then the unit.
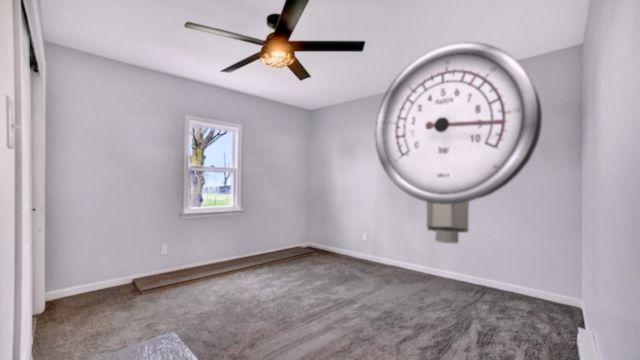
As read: **9** bar
